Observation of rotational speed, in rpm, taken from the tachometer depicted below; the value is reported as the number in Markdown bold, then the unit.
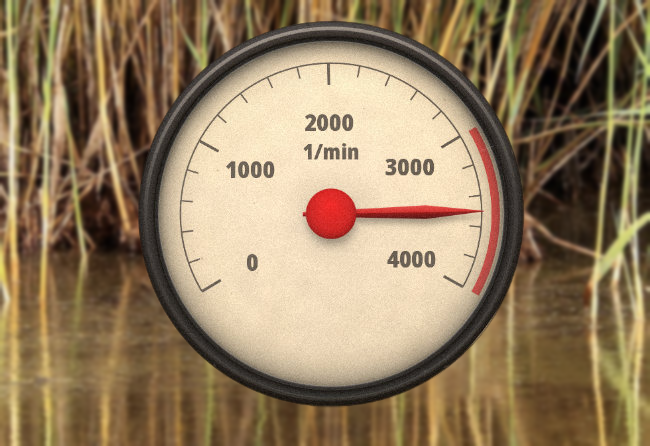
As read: **3500** rpm
